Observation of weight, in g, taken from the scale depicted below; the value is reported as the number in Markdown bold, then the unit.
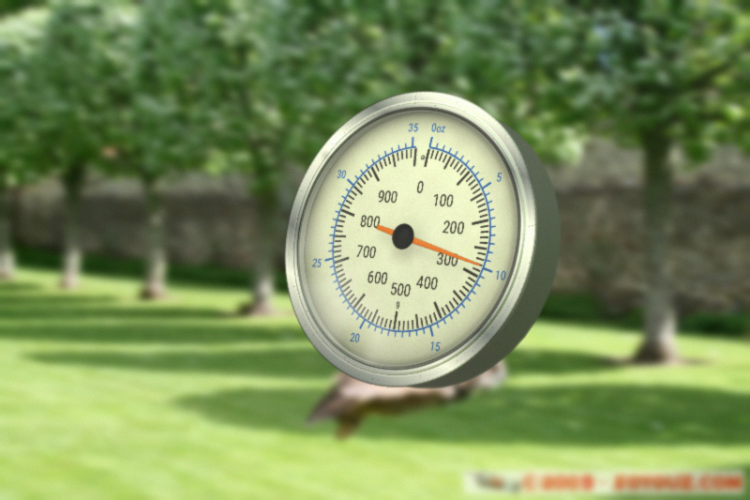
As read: **280** g
